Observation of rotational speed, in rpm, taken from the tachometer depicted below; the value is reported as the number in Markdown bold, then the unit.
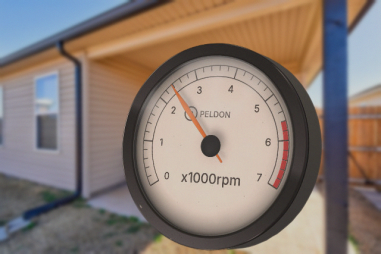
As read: **2400** rpm
